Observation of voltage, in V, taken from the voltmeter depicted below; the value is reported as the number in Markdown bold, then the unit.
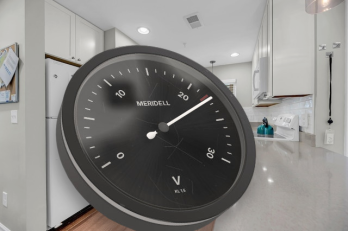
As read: **22.5** V
